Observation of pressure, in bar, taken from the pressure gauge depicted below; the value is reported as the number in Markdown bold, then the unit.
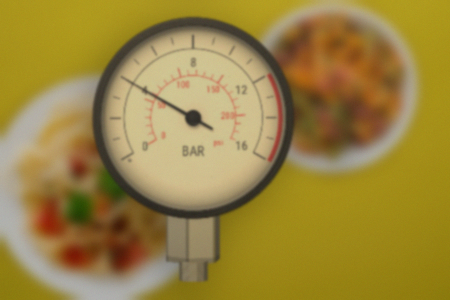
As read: **4** bar
